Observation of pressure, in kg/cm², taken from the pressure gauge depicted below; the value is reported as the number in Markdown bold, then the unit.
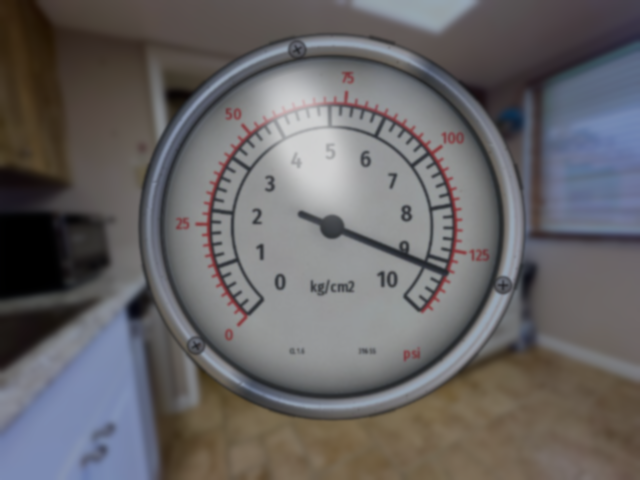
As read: **9.2** kg/cm²
